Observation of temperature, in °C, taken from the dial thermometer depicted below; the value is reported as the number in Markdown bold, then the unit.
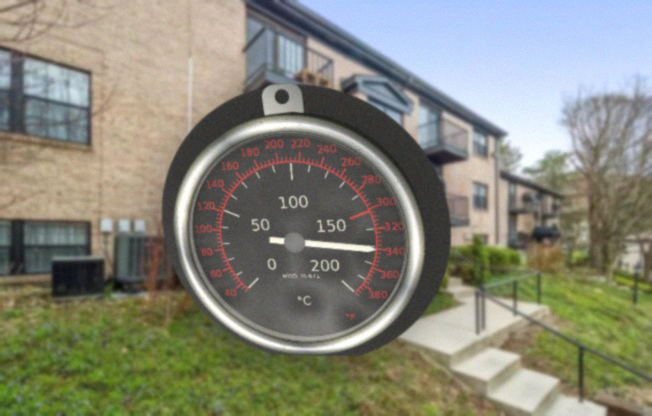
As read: **170** °C
